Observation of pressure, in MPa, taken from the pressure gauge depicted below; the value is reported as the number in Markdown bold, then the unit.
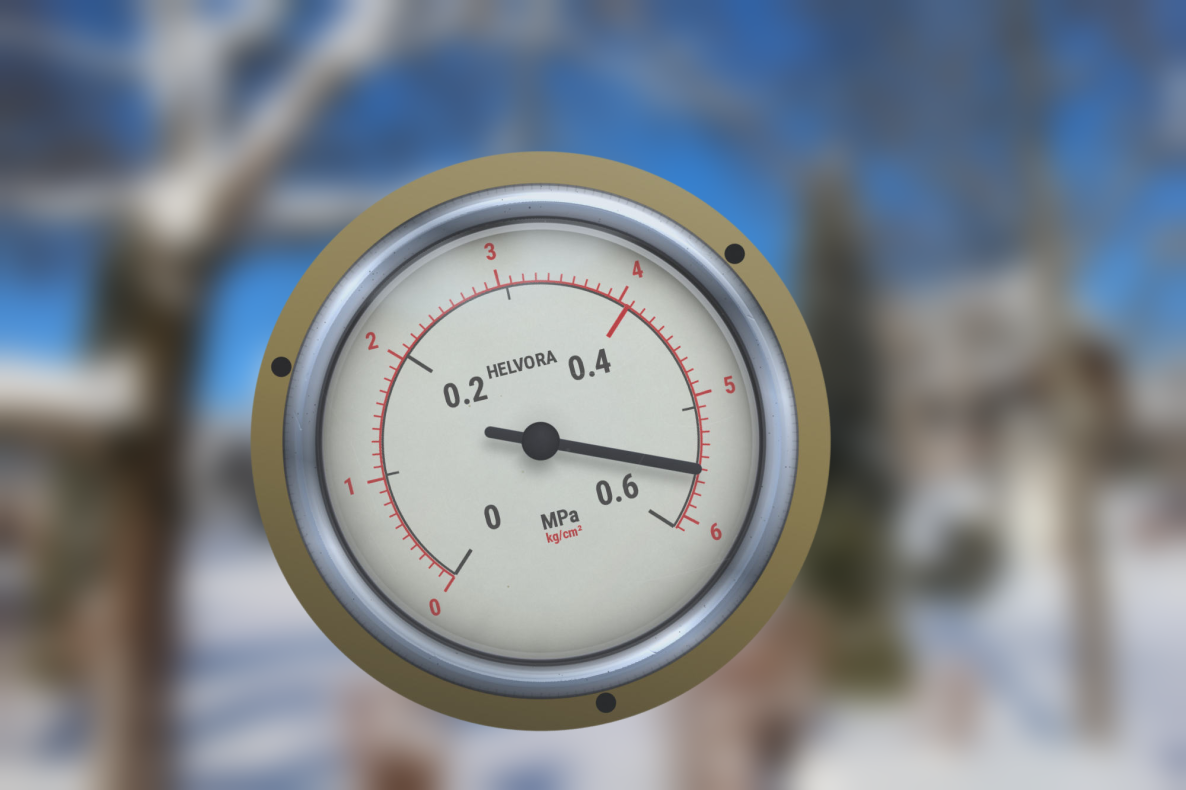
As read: **0.55** MPa
